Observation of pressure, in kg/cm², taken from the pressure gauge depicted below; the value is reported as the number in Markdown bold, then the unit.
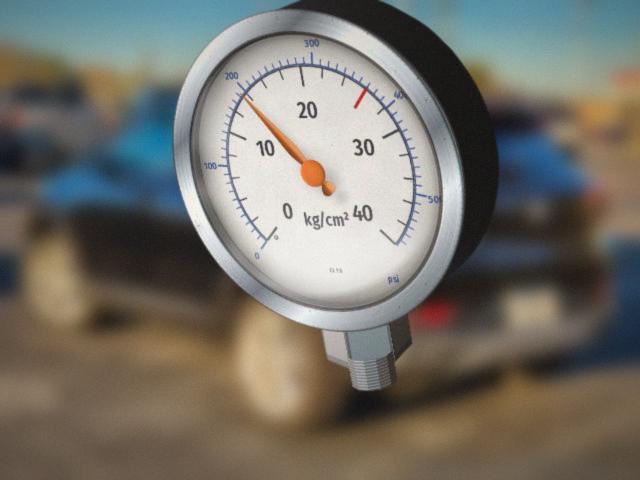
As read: **14** kg/cm²
